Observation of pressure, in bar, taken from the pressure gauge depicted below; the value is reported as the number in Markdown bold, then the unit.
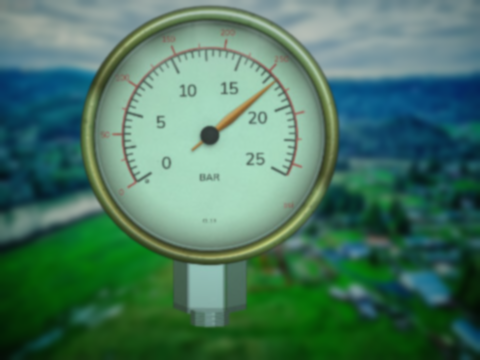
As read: **18** bar
